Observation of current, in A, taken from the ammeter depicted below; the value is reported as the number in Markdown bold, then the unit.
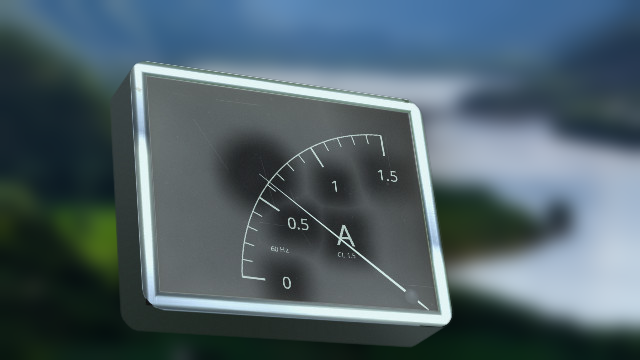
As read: **0.6** A
